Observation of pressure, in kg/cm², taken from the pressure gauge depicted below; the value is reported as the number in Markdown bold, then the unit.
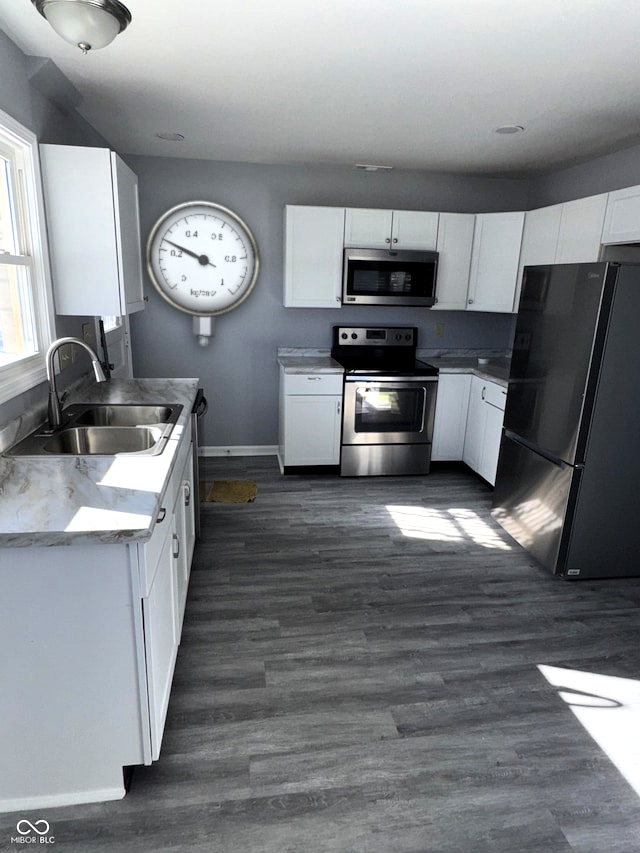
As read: **0.25** kg/cm²
